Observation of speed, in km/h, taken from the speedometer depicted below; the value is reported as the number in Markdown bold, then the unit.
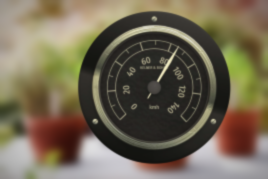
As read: **85** km/h
